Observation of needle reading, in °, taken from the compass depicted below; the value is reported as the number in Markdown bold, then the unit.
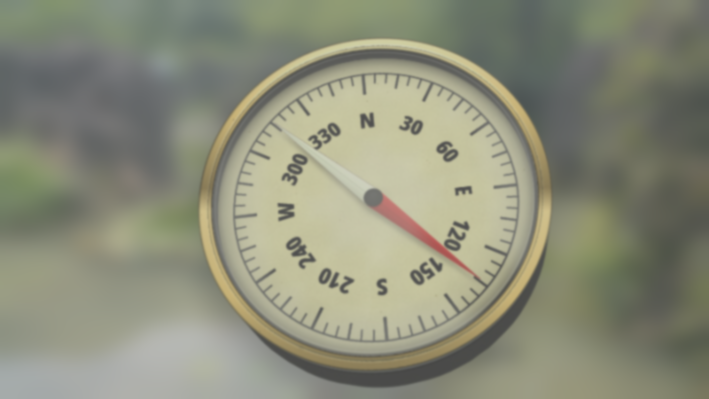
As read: **135** °
